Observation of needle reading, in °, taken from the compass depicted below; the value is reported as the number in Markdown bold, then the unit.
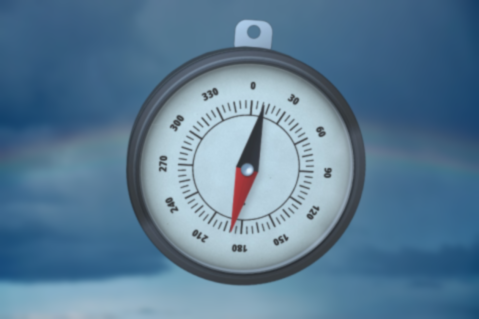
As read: **190** °
